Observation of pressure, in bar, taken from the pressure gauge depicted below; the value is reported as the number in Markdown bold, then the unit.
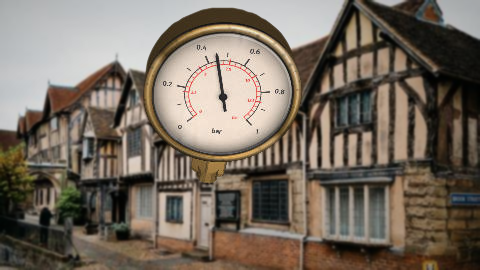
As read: **0.45** bar
